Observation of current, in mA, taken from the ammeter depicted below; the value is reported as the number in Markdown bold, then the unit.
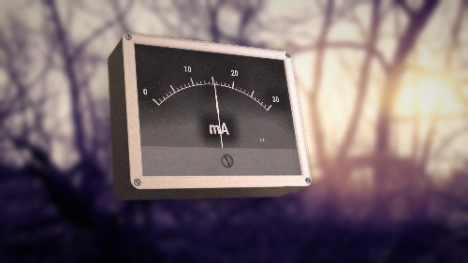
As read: **15** mA
